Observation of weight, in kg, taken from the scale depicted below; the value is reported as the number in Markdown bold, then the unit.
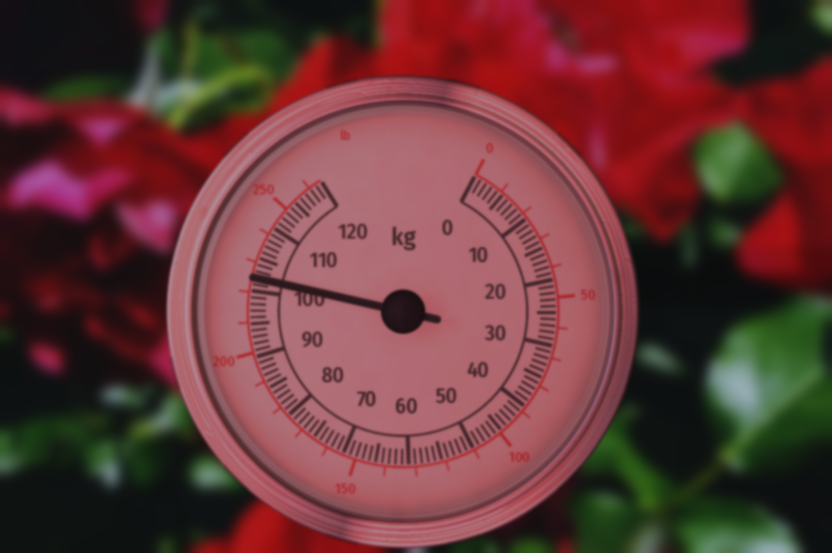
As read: **102** kg
